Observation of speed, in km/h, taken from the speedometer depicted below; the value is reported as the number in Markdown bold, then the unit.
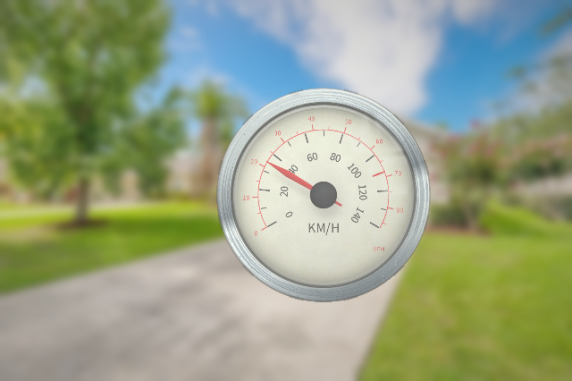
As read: **35** km/h
